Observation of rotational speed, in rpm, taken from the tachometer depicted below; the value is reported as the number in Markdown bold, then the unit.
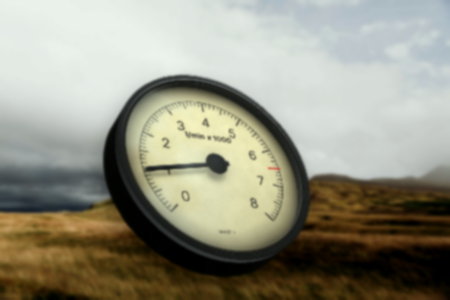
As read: **1000** rpm
